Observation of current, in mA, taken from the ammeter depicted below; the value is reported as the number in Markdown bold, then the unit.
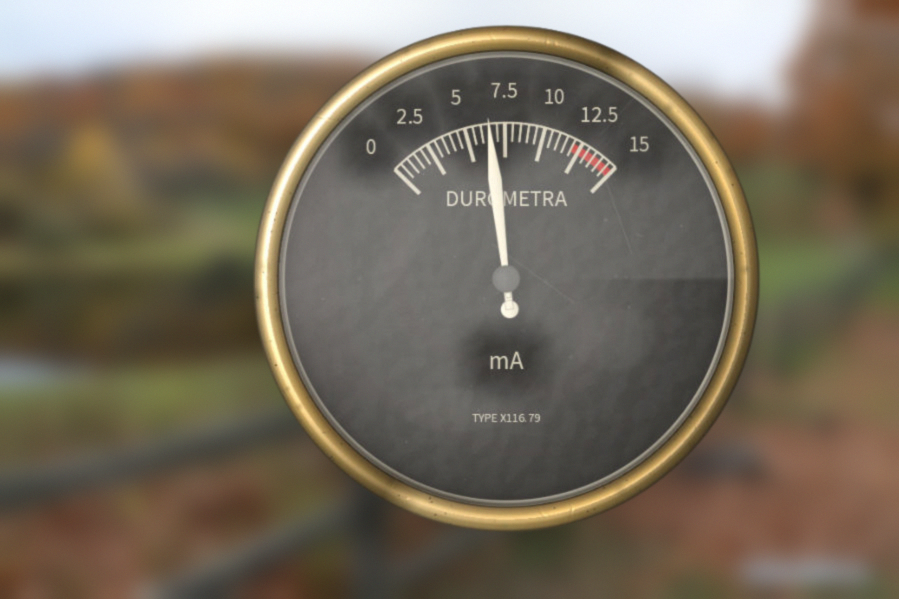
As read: **6.5** mA
